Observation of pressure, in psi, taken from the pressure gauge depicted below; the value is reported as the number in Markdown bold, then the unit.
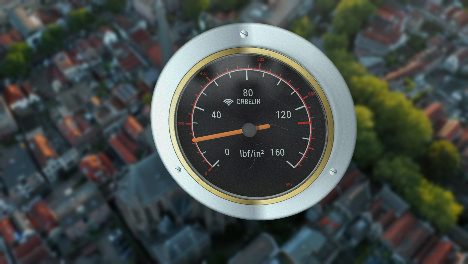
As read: **20** psi
